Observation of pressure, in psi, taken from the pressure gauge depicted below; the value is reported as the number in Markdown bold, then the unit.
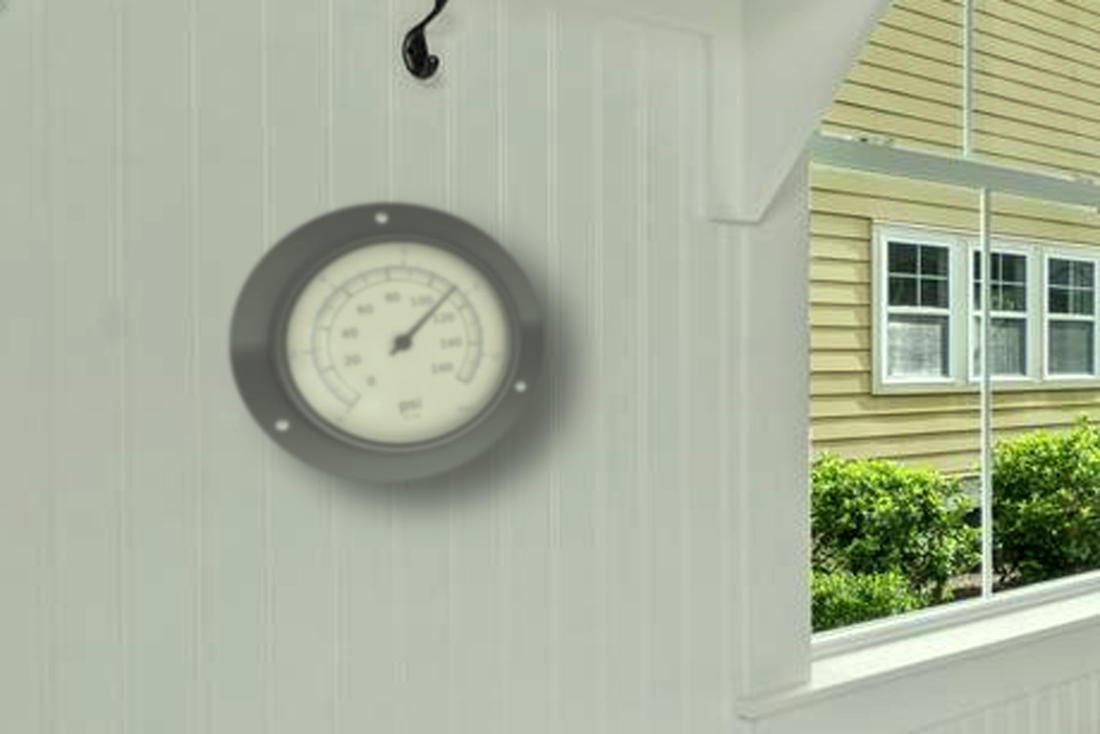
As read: **110** psi
